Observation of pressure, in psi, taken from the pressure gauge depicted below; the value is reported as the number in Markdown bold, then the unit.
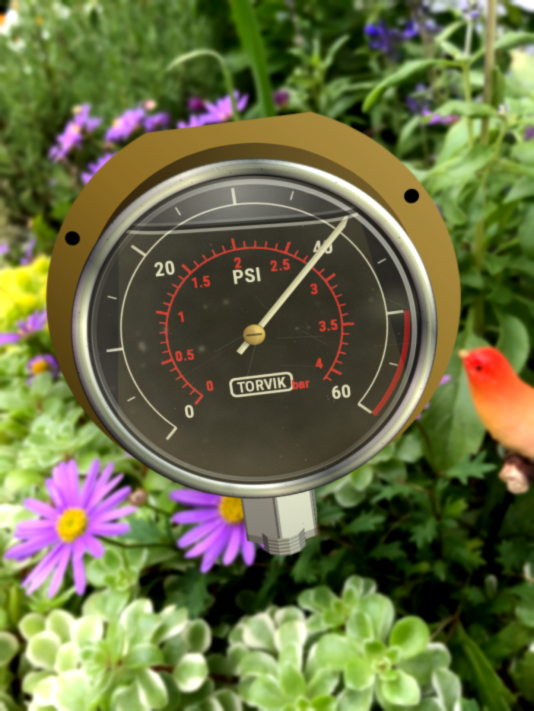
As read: **40** psi
